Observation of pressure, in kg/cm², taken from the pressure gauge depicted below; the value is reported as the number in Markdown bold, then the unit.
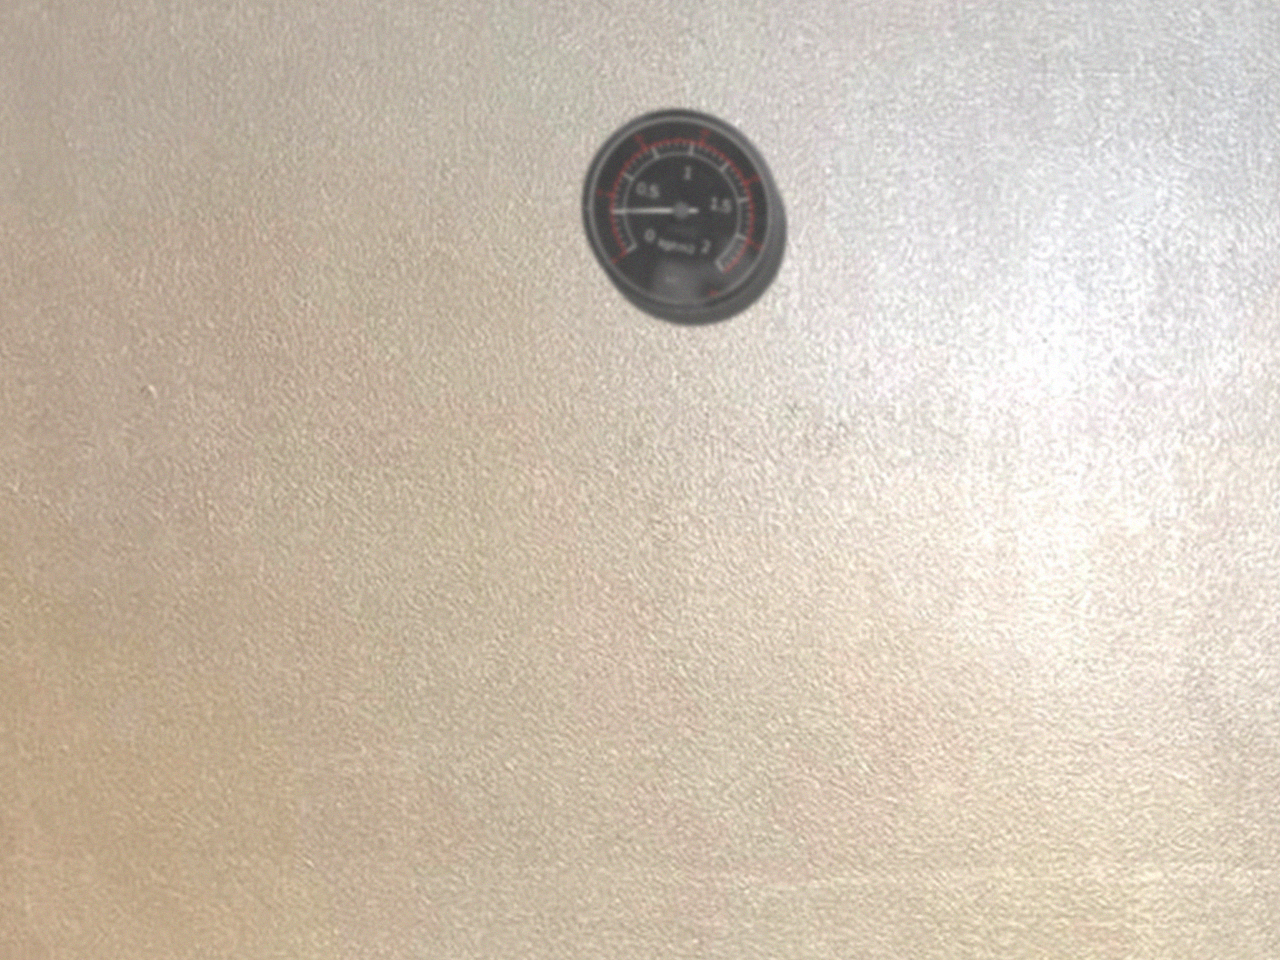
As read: **0.25** kg/cm²
